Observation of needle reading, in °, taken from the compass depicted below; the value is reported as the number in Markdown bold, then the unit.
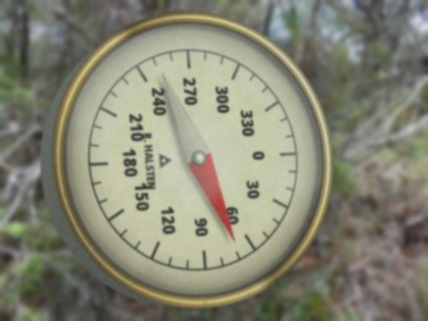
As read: **70** °
